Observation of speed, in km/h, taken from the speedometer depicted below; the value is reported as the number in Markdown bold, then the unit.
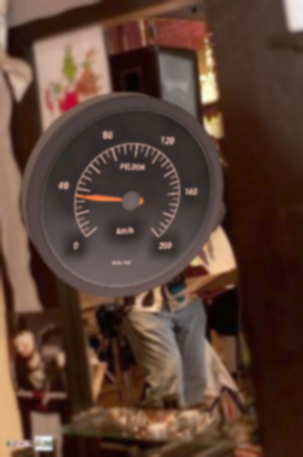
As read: **35** km/h
